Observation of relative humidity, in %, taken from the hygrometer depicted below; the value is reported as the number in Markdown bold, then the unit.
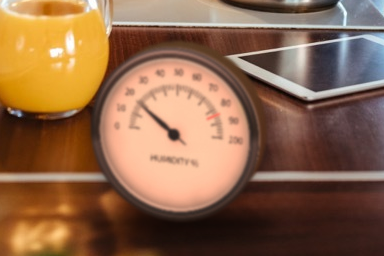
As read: **20** %
